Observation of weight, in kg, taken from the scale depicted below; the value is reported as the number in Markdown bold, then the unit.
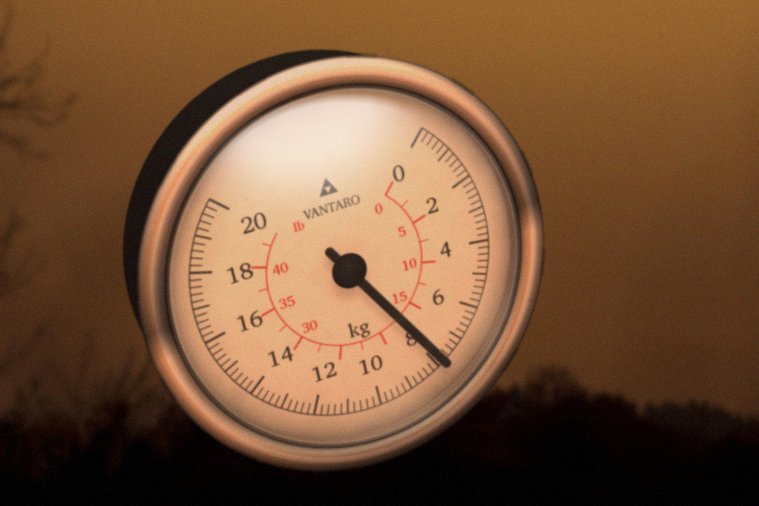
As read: **7.8** kg
